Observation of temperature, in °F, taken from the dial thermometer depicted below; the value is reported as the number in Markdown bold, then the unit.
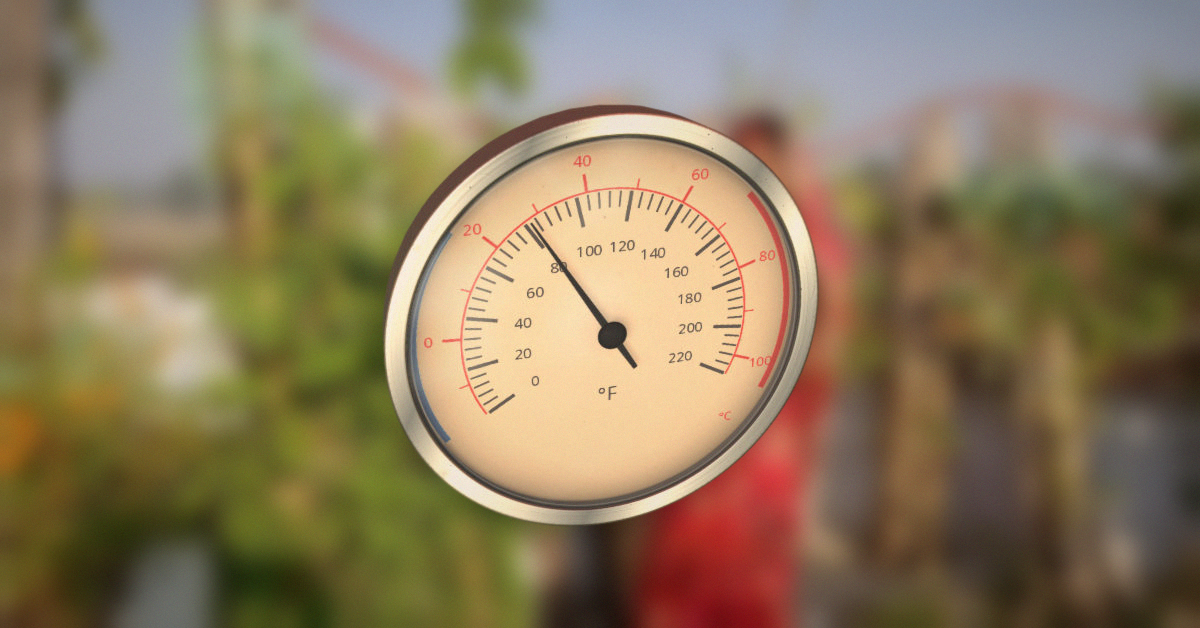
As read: **82** °F
